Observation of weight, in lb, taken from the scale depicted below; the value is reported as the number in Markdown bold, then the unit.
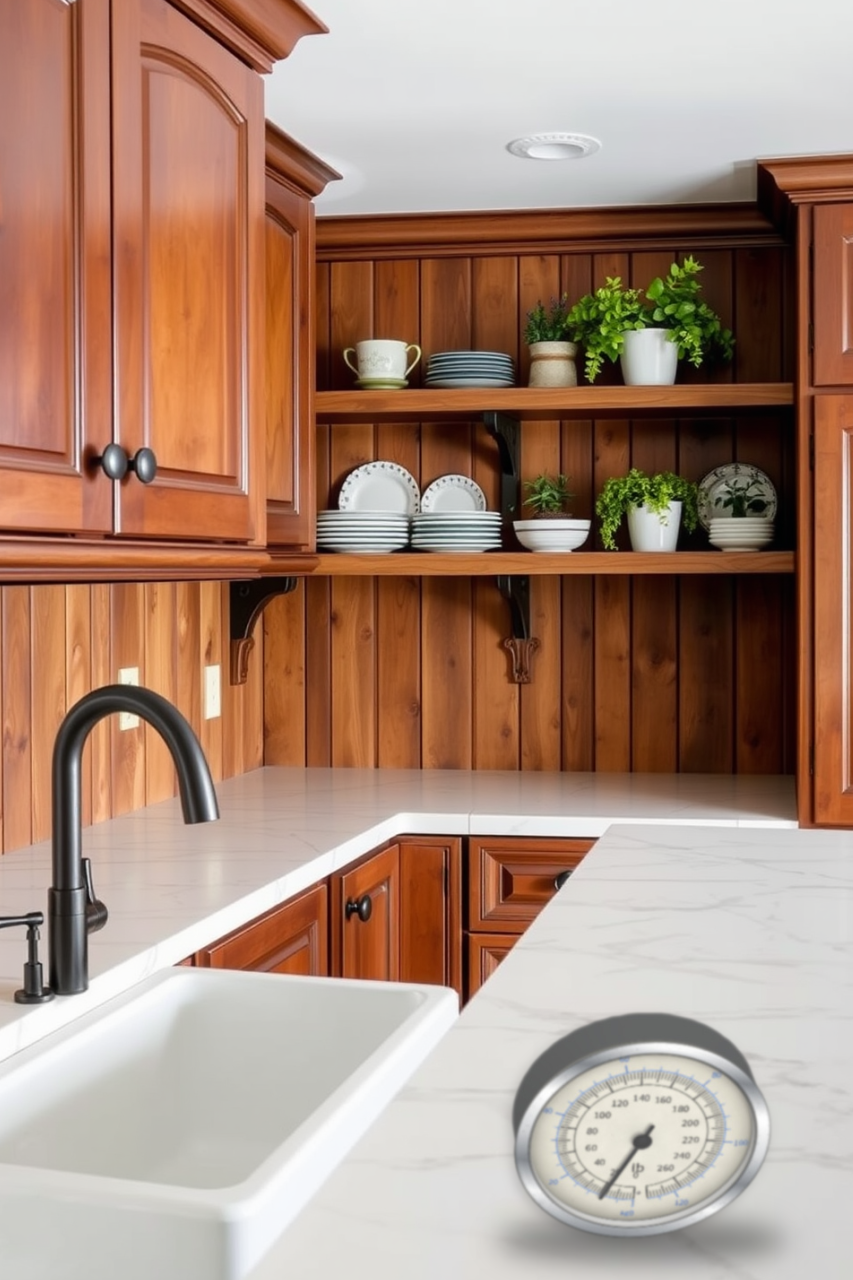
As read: **20** lb
